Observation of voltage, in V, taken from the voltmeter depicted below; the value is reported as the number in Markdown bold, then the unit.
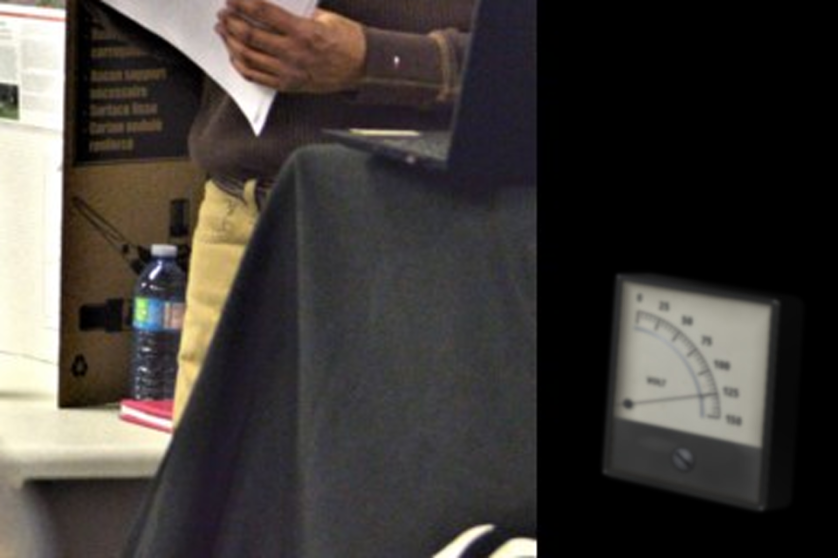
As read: **125** V
